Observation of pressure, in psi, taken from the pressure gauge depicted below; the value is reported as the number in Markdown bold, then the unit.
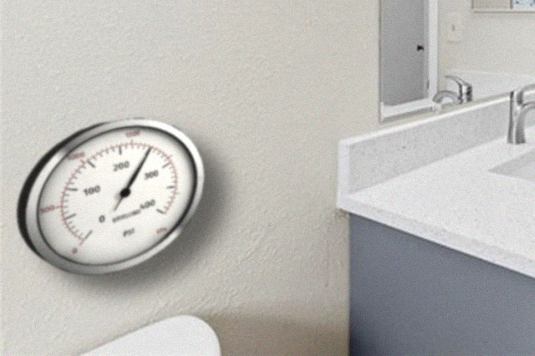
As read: **250** psi
